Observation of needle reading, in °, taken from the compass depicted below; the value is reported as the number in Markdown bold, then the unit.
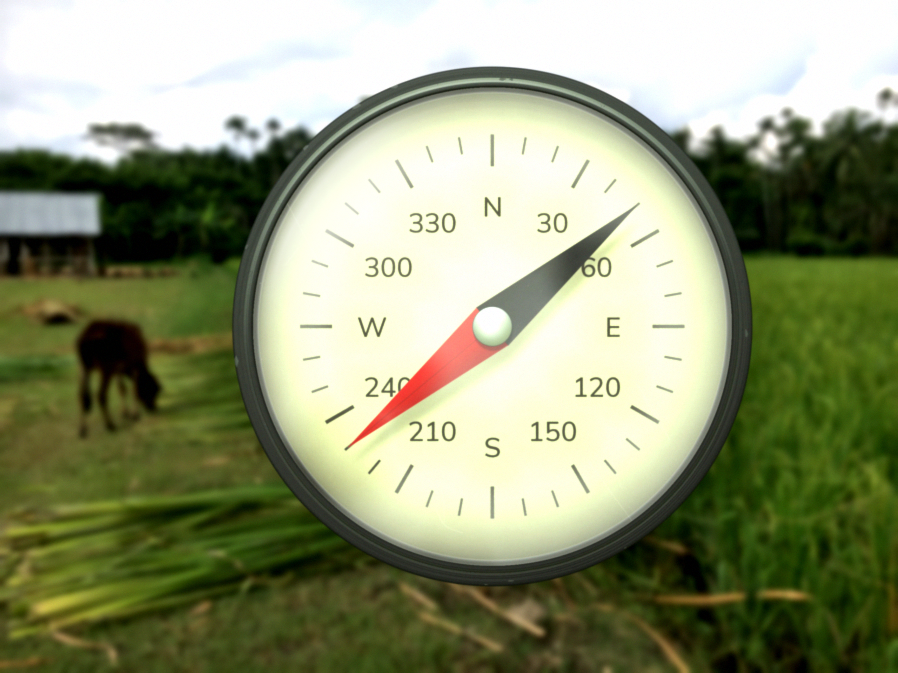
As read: **230** °
